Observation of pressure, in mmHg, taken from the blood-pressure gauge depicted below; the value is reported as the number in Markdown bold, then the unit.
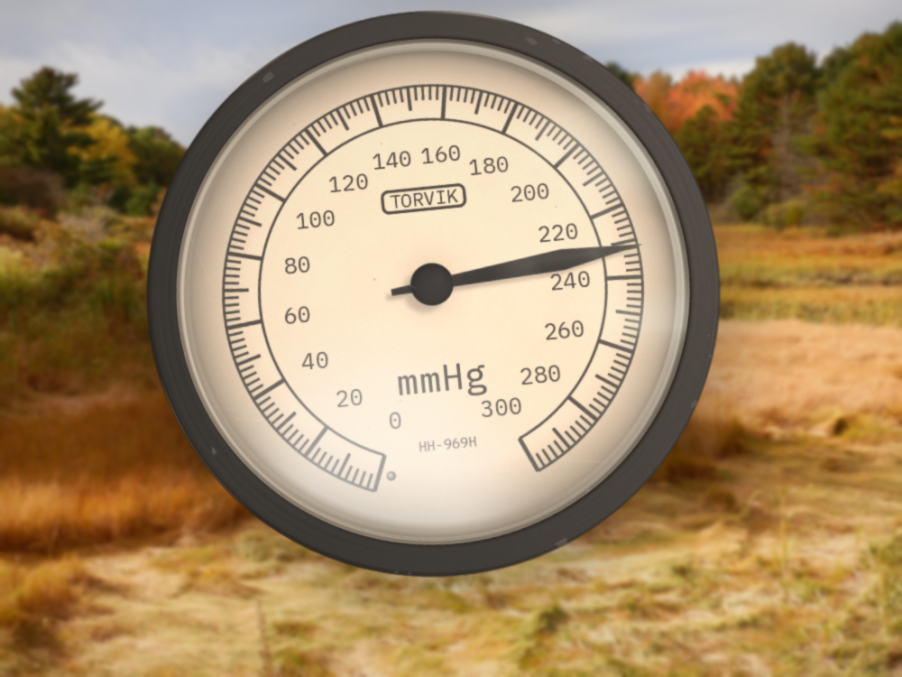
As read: **232** mmHg
